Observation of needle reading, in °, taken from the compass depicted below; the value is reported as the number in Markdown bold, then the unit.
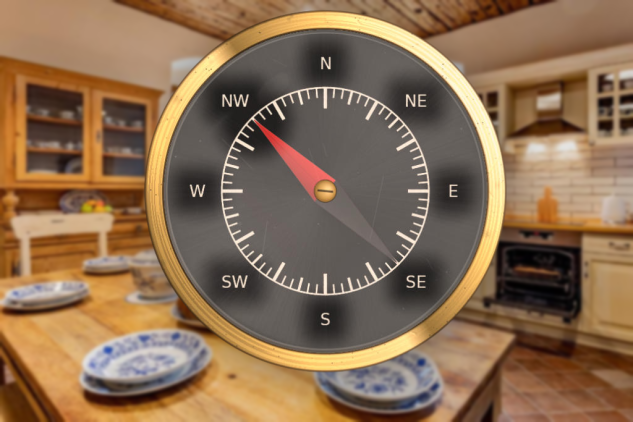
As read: **315** °
